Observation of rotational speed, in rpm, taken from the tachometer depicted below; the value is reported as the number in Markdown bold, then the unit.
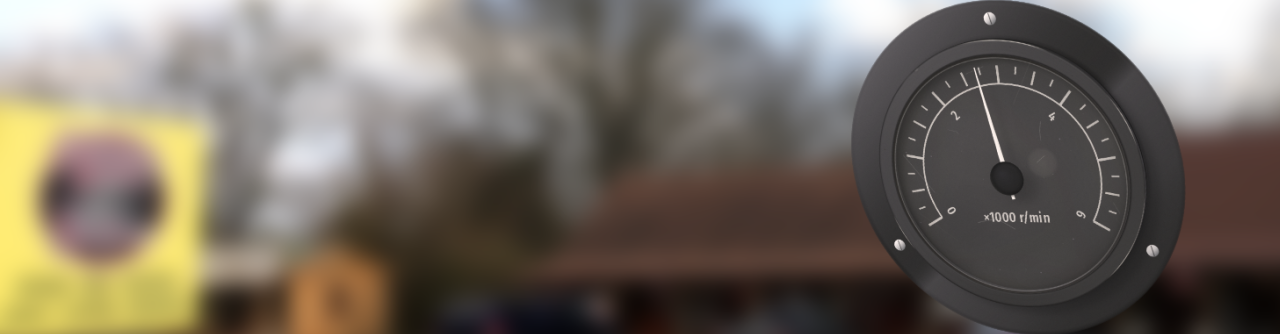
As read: **2750** rpm
